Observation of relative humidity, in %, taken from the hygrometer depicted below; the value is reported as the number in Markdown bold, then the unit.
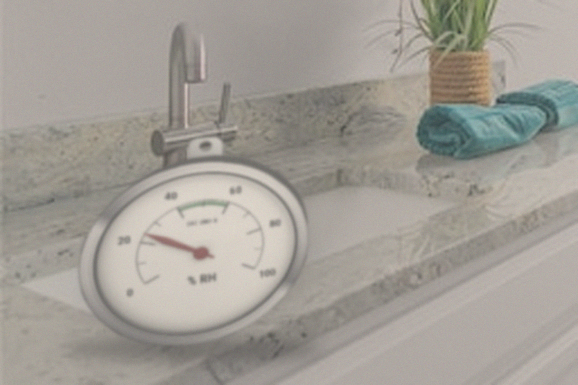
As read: **25** %
